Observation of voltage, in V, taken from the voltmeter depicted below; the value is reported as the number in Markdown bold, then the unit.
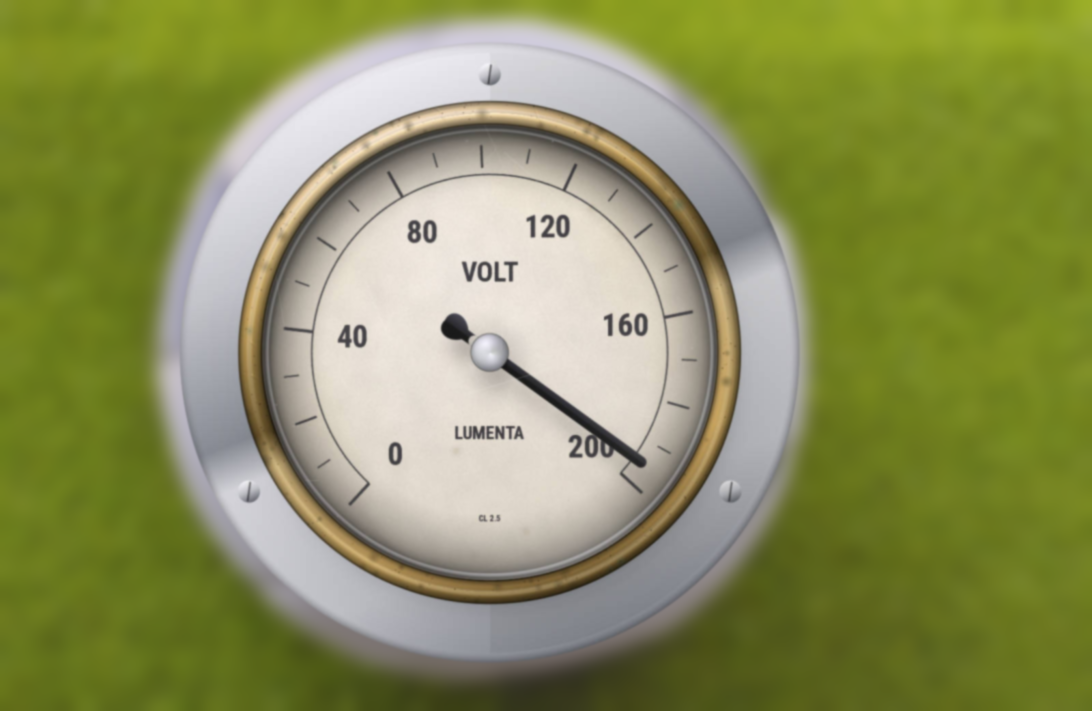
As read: **195** V
